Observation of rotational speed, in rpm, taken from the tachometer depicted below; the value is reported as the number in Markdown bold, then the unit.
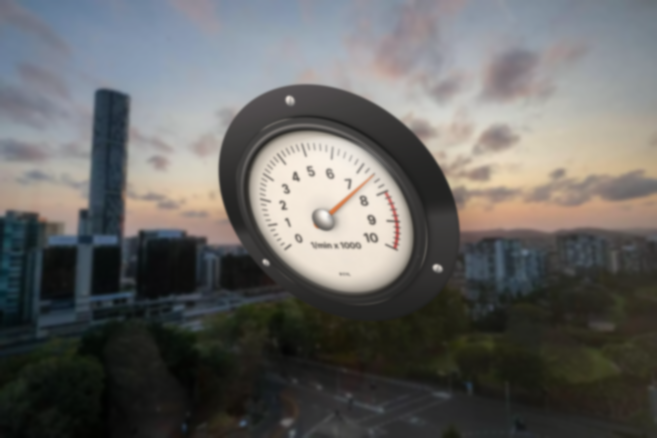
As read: **7400** rpm
